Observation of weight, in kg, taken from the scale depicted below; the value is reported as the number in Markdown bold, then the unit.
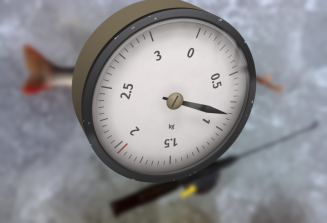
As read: **0.85** kg
